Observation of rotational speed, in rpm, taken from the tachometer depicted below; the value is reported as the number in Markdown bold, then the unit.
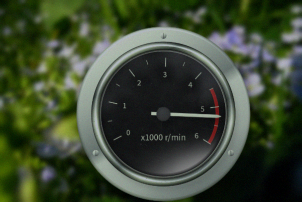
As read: **5250** rpm
